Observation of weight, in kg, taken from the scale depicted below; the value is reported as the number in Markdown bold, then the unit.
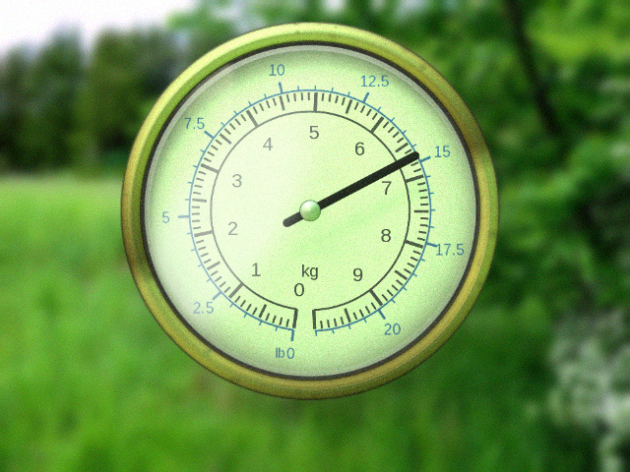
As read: **6.7** kg
